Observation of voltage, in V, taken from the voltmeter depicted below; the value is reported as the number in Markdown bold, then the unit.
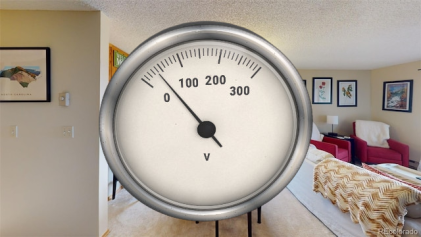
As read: **40** V
